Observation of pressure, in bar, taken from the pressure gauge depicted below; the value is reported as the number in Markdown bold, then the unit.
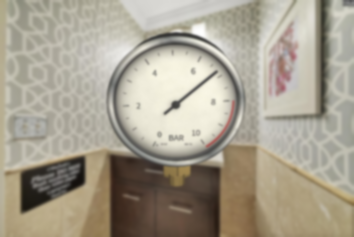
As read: **6.75** bar
